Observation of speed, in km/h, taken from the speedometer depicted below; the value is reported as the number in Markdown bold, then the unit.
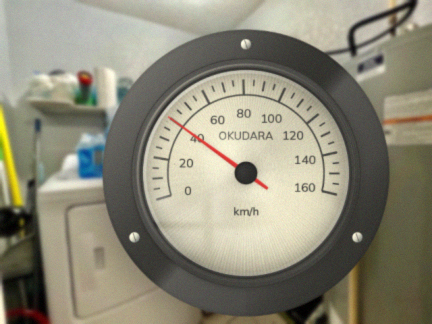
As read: **40** km/h
